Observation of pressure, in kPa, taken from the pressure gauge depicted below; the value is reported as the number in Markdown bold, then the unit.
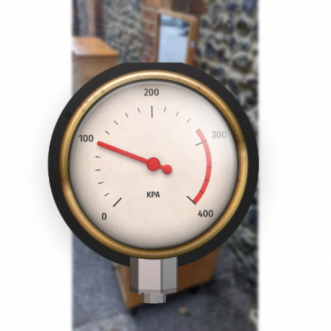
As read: **100** kPa
